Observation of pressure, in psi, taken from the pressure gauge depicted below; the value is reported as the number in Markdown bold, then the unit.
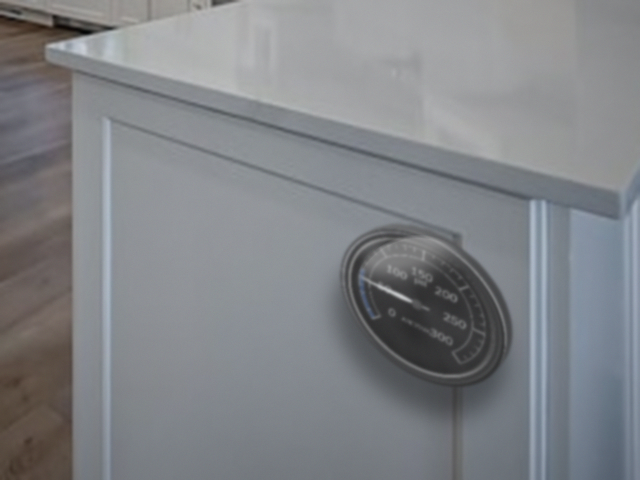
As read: **50** psi
